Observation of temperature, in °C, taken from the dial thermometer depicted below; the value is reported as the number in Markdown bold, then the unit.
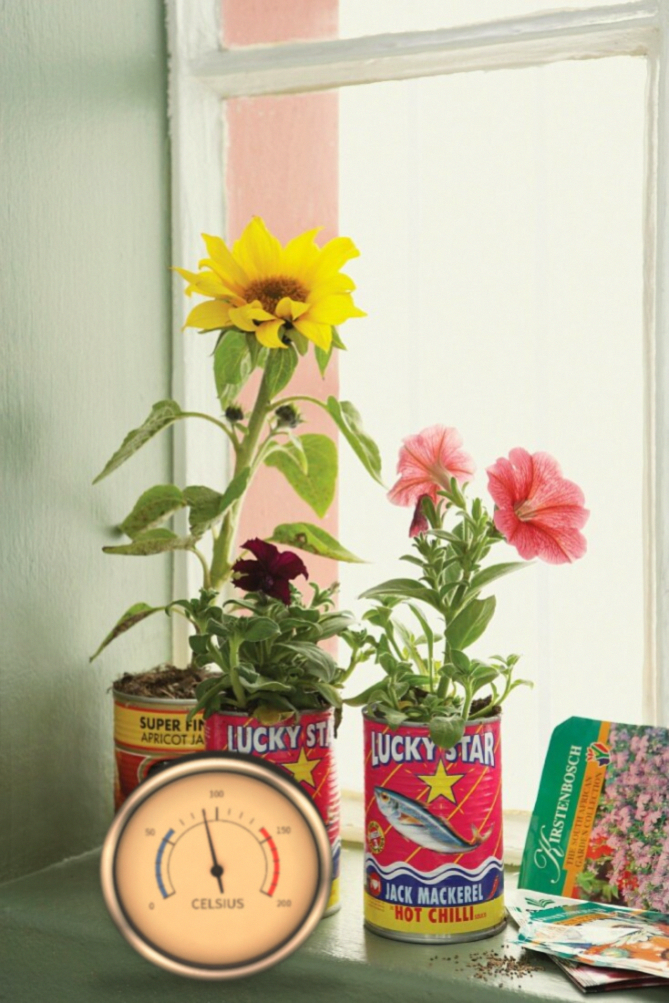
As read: **90** °C
